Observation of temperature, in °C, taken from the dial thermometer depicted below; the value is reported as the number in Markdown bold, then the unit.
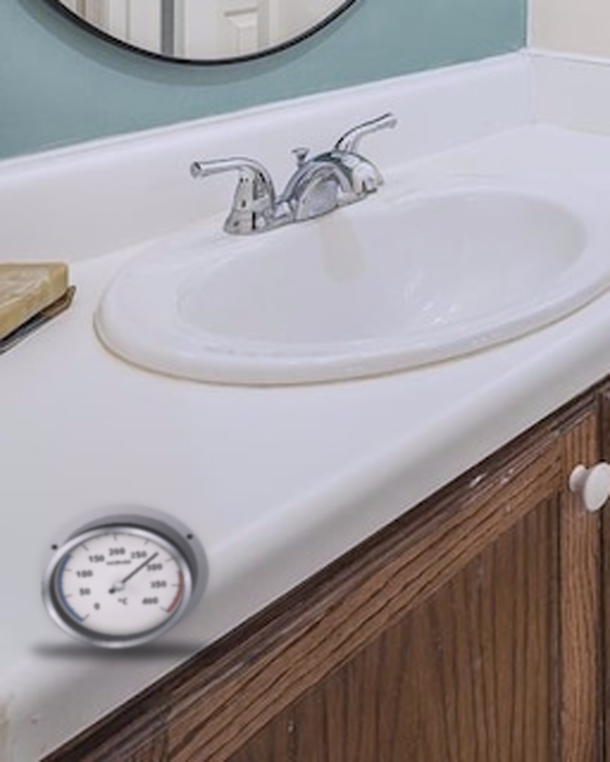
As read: **275** °C
